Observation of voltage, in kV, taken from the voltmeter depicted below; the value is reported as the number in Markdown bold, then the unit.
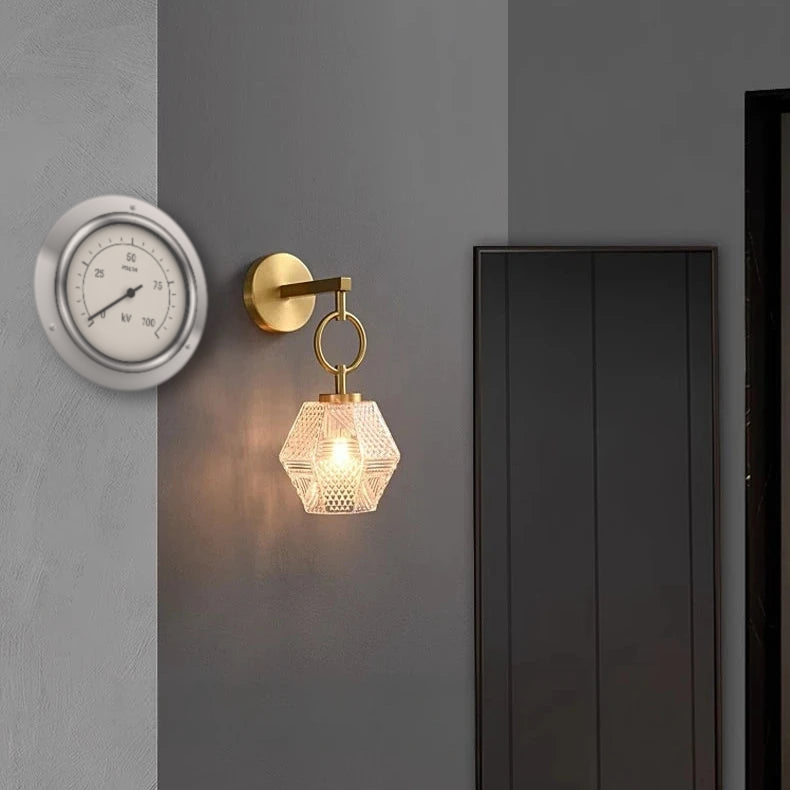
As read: **2.5** kV
